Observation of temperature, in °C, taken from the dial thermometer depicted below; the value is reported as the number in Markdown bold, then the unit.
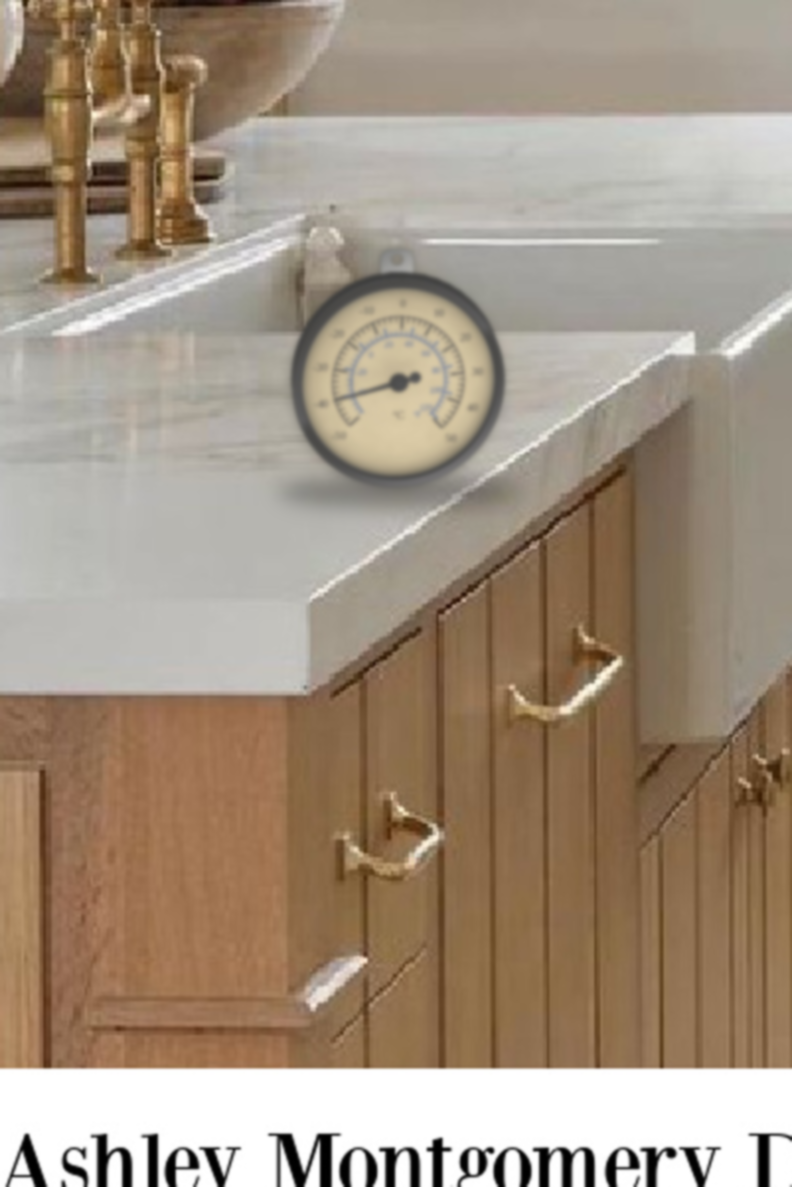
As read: **-40** °C
